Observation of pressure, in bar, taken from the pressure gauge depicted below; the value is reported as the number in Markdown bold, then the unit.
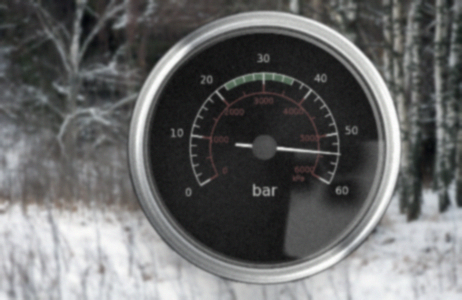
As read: **54** bar
